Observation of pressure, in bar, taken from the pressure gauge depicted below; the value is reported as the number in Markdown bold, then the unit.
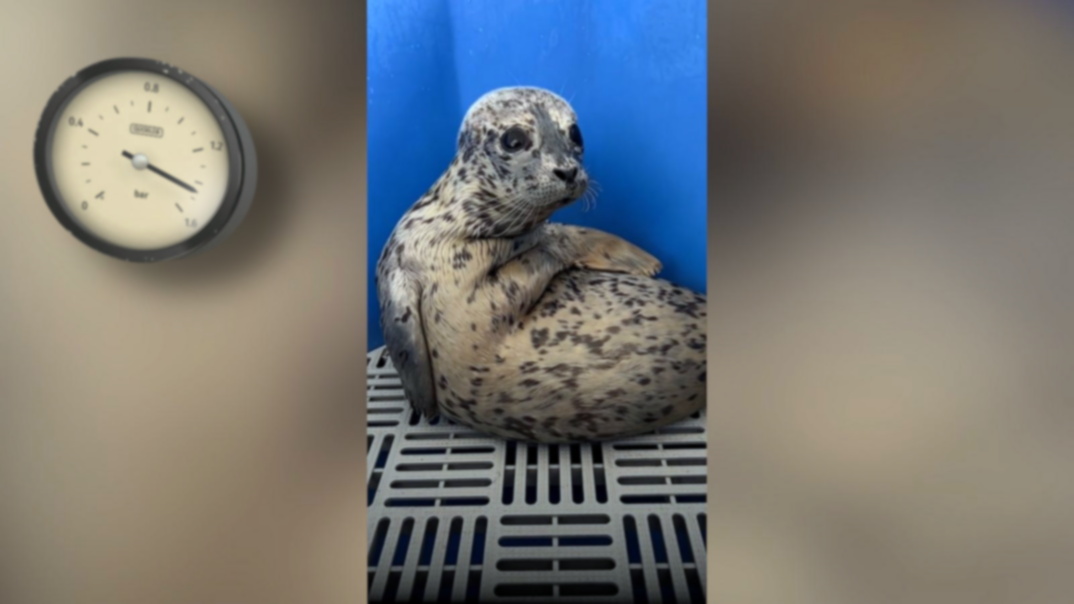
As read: **1.45** bar
